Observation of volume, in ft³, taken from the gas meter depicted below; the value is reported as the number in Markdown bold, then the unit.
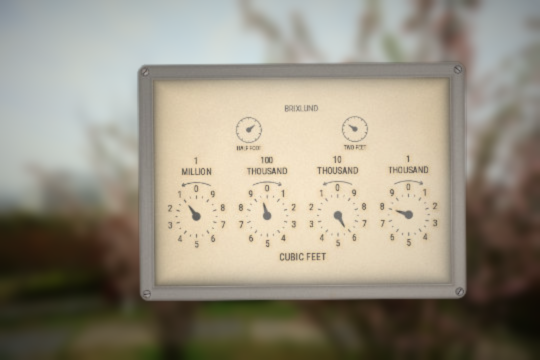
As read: **95800** ft³
